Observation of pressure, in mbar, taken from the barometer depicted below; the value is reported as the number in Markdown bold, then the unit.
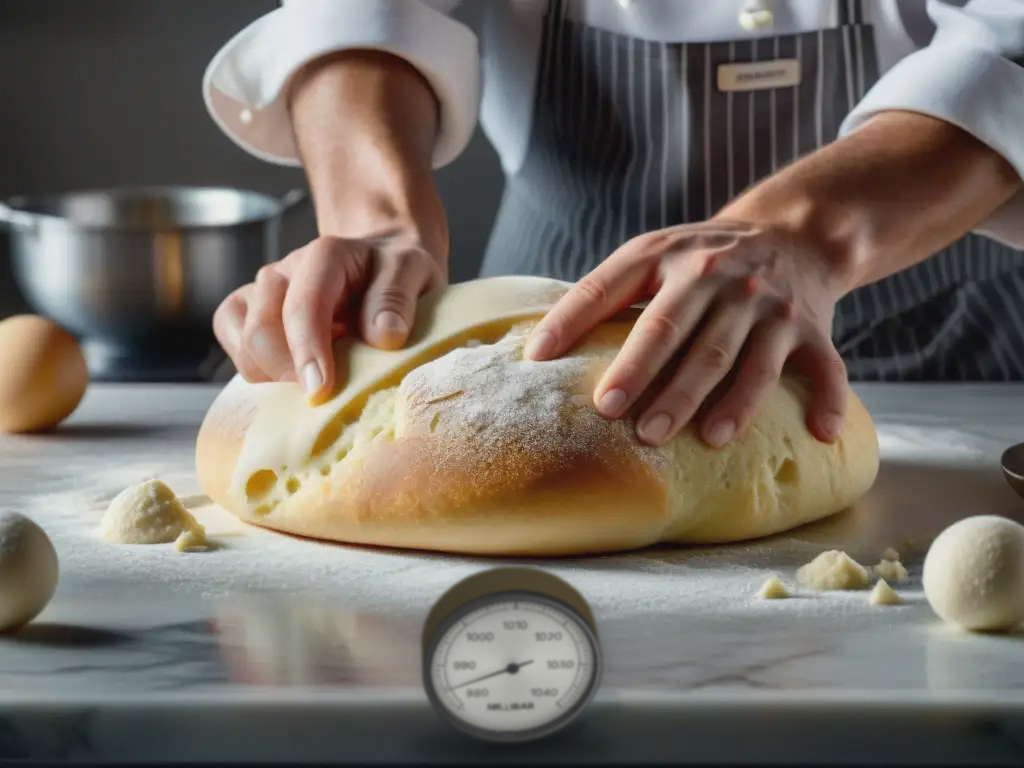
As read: **985** mbar
